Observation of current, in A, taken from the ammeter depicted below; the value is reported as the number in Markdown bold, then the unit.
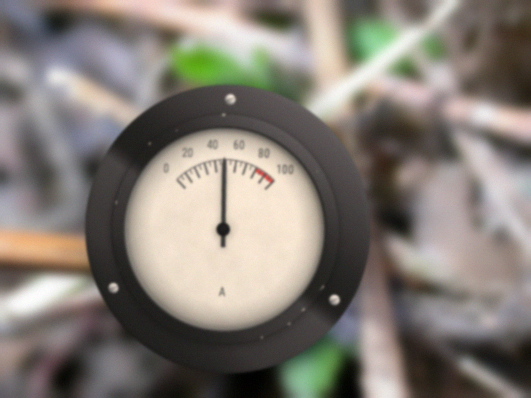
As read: **50** A
